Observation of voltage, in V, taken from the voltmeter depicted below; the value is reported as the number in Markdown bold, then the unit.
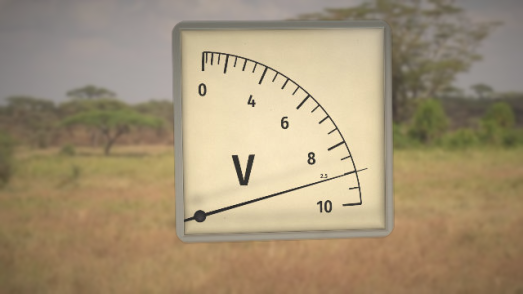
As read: **9** V
